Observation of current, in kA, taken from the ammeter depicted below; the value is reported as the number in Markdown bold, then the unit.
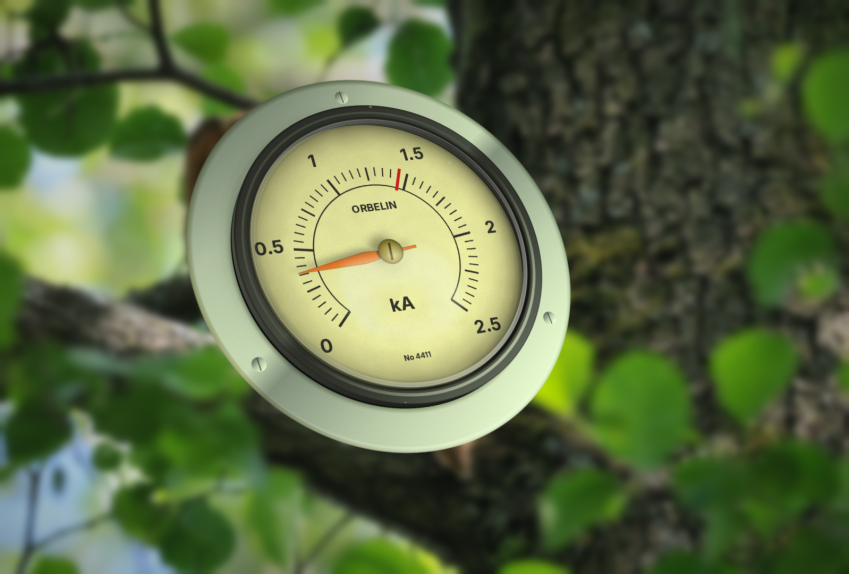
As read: **0.35** kA
